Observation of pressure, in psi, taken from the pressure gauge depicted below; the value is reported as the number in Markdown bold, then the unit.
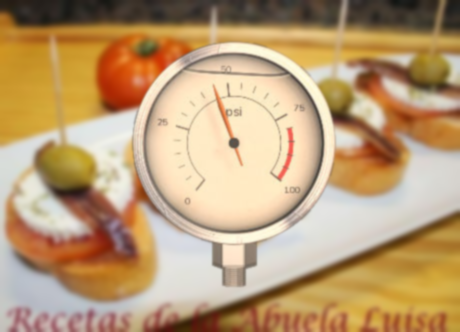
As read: **45** psi
